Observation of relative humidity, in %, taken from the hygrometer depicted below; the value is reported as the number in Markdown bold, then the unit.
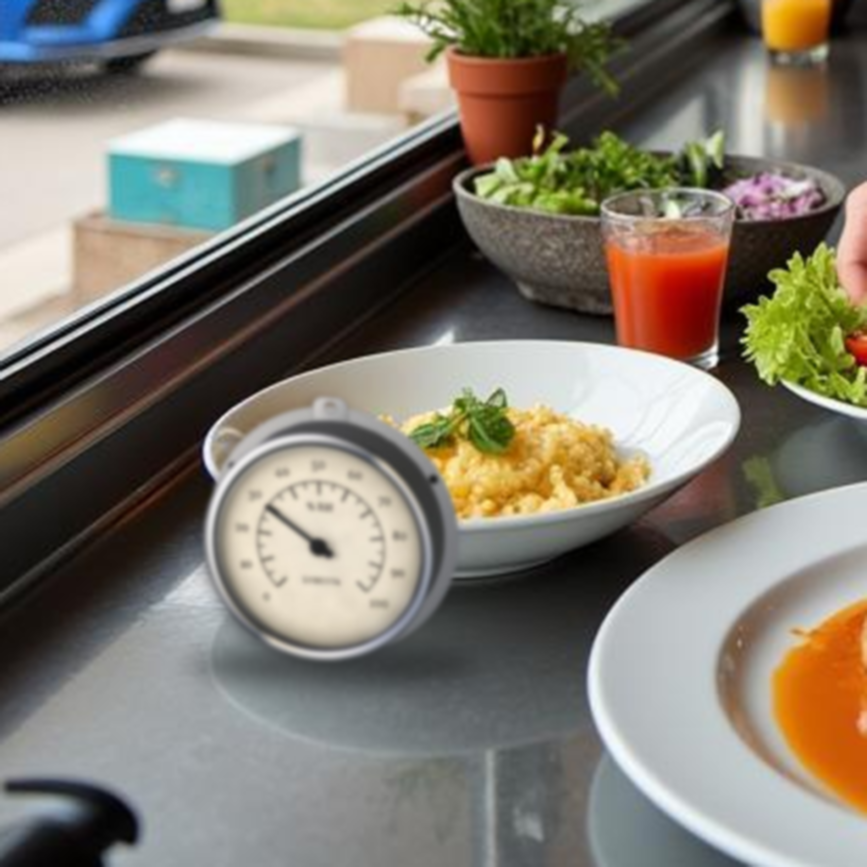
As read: **30** %
